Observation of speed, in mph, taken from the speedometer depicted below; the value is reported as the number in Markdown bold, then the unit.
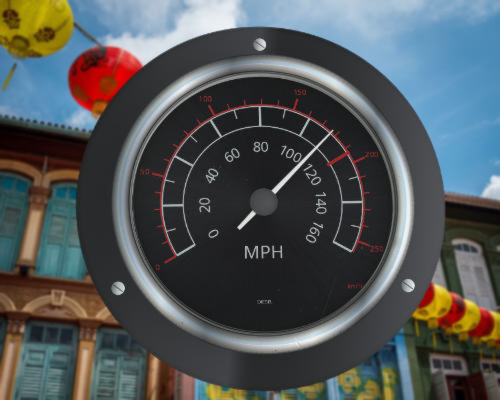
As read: **110** mph
